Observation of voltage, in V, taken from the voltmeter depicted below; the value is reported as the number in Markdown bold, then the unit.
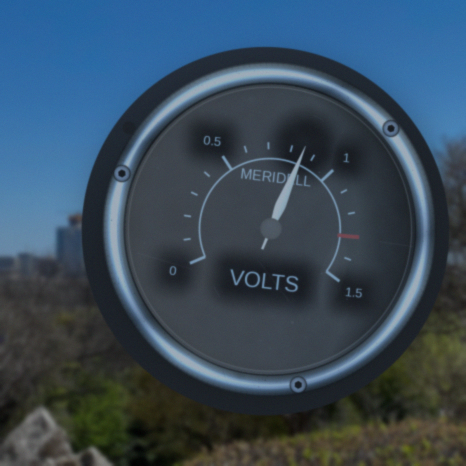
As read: **0.85** V
